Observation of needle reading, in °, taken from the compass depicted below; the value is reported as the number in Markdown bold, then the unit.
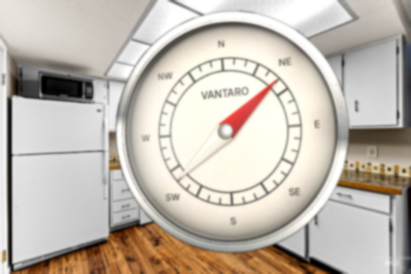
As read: **50** °
